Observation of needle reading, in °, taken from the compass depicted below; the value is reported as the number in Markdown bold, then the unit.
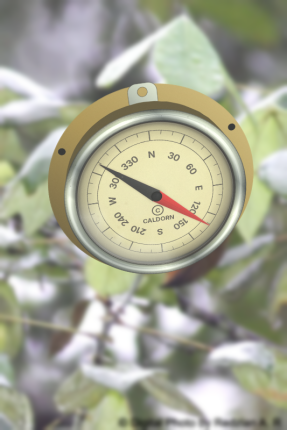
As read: **130** °
